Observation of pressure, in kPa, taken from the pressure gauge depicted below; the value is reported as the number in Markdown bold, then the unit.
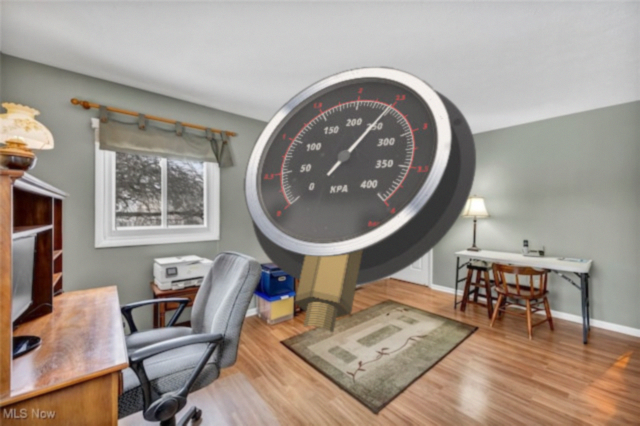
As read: **250** kPa
